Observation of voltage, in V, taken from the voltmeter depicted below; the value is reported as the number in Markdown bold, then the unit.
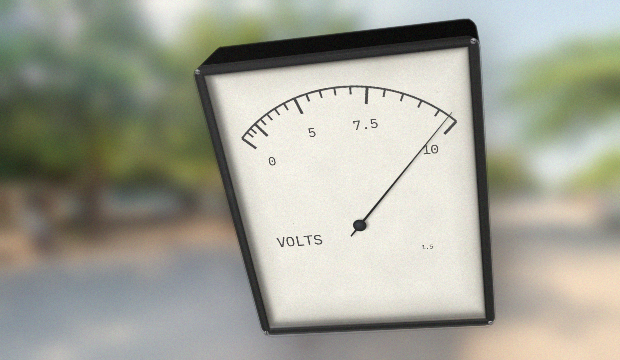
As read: **9.75** V
